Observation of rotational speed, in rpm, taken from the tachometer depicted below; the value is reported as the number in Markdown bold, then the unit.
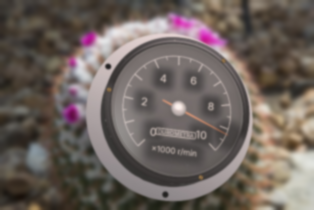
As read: **9250** rpm
